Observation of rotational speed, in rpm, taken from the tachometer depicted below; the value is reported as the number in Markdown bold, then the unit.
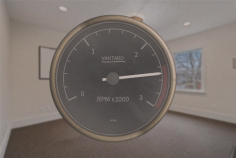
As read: **2500** rpm
